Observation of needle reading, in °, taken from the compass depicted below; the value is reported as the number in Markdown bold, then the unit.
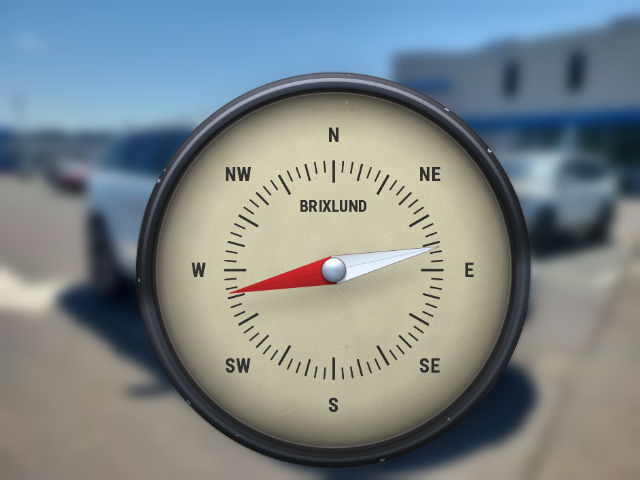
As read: **257.5** °
